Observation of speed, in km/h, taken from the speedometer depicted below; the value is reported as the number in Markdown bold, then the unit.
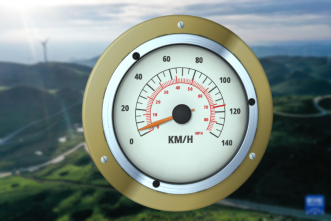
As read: **5** km/h
